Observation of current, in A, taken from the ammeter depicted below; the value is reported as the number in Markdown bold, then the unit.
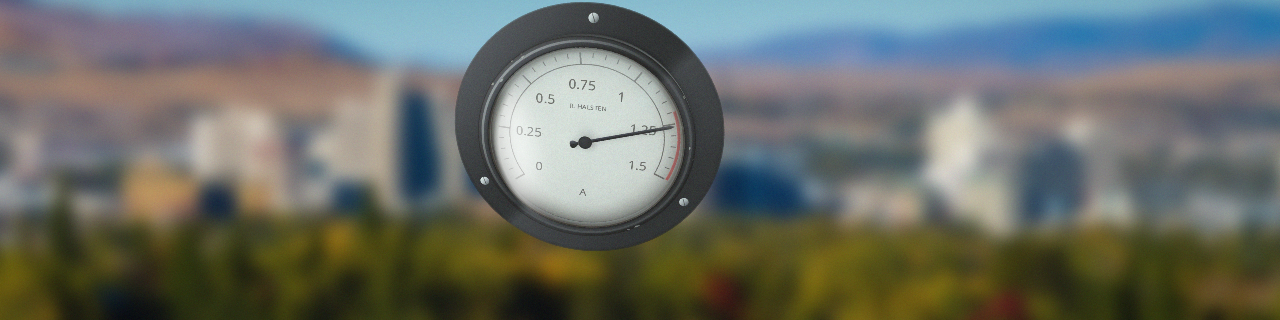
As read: **1.25** A
